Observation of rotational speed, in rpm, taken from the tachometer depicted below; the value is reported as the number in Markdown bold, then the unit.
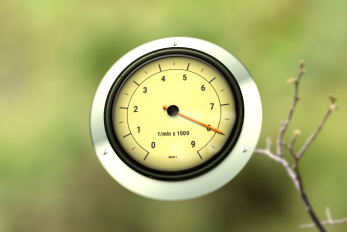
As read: **8000** rpm
